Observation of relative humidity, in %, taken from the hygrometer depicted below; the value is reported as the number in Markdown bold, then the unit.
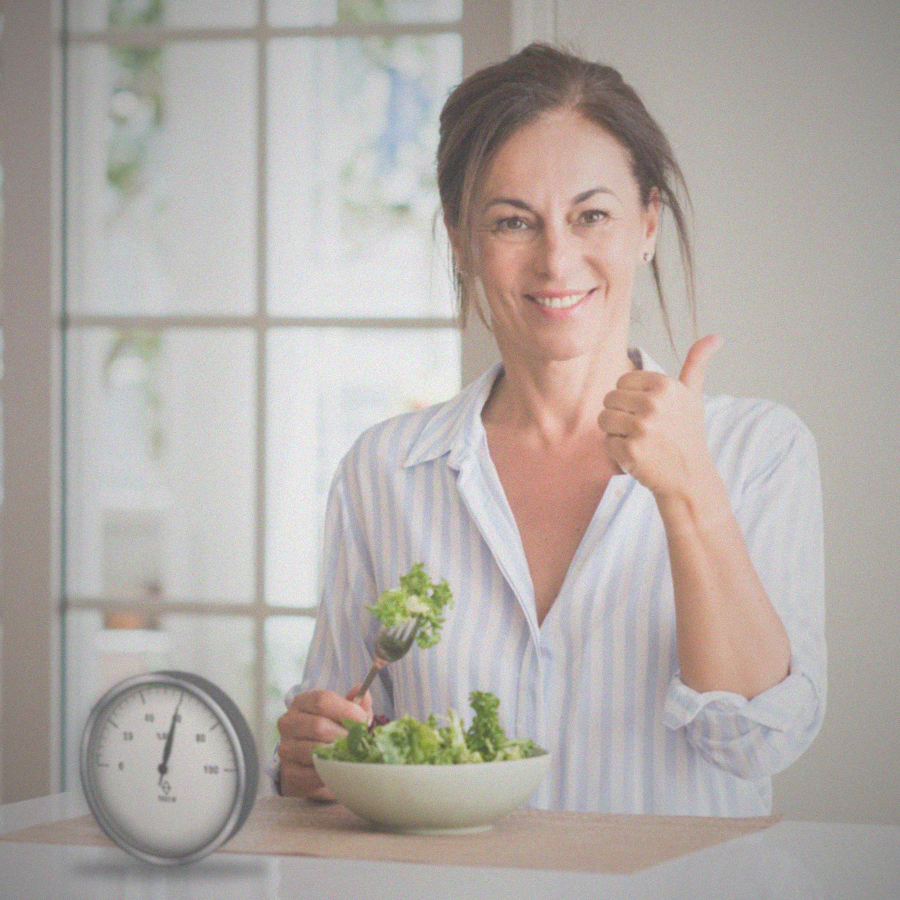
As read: **60** %
